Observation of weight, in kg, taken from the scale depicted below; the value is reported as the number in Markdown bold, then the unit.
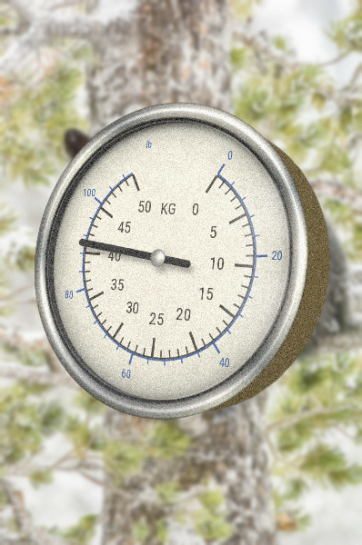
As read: **41** kg
